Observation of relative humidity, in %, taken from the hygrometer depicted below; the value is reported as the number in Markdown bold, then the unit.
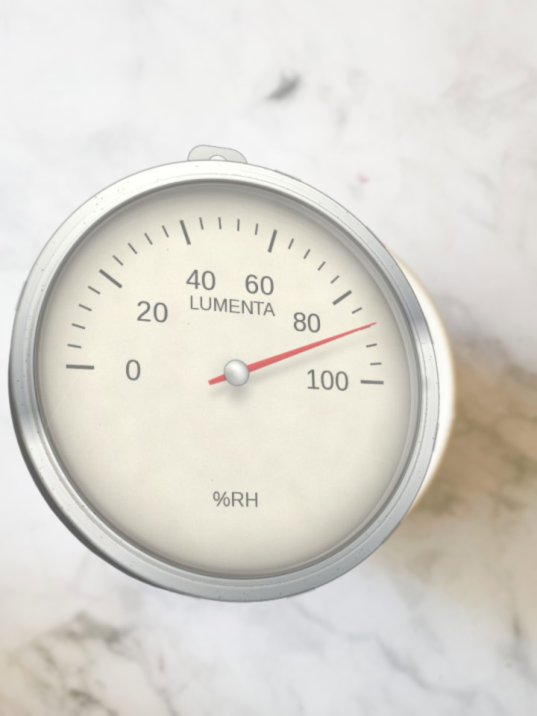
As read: **88** %
